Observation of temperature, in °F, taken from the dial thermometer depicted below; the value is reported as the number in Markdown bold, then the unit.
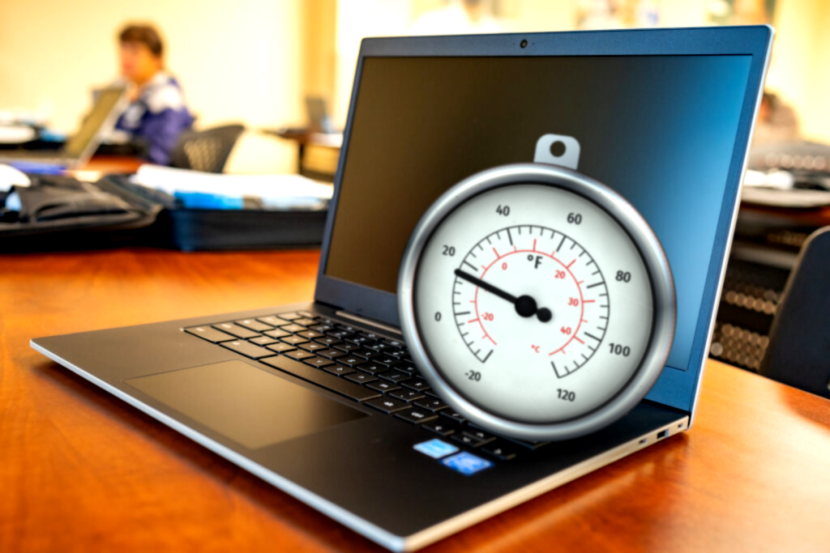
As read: **16** °F
